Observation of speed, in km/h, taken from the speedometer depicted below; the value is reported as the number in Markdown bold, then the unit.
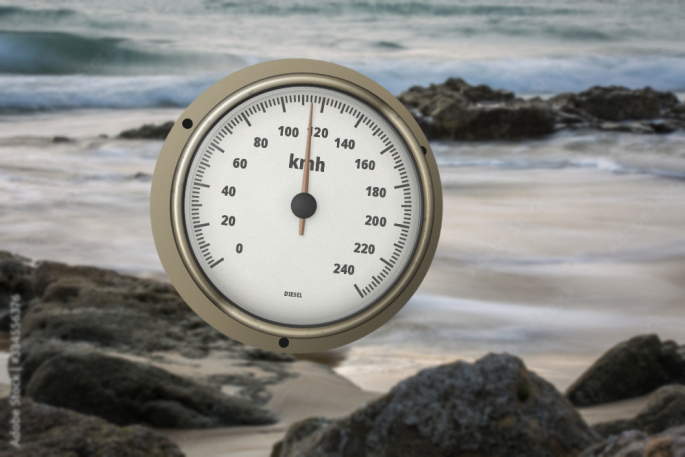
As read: **114** km/h
